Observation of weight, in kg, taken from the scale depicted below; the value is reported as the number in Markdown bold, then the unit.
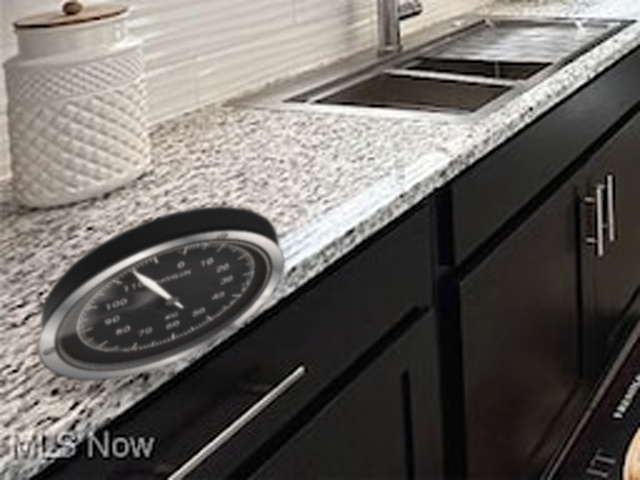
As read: **115** kg
